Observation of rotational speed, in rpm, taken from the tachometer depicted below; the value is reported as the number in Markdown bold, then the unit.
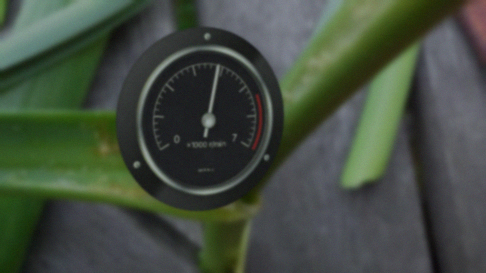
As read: **3800** rpm
